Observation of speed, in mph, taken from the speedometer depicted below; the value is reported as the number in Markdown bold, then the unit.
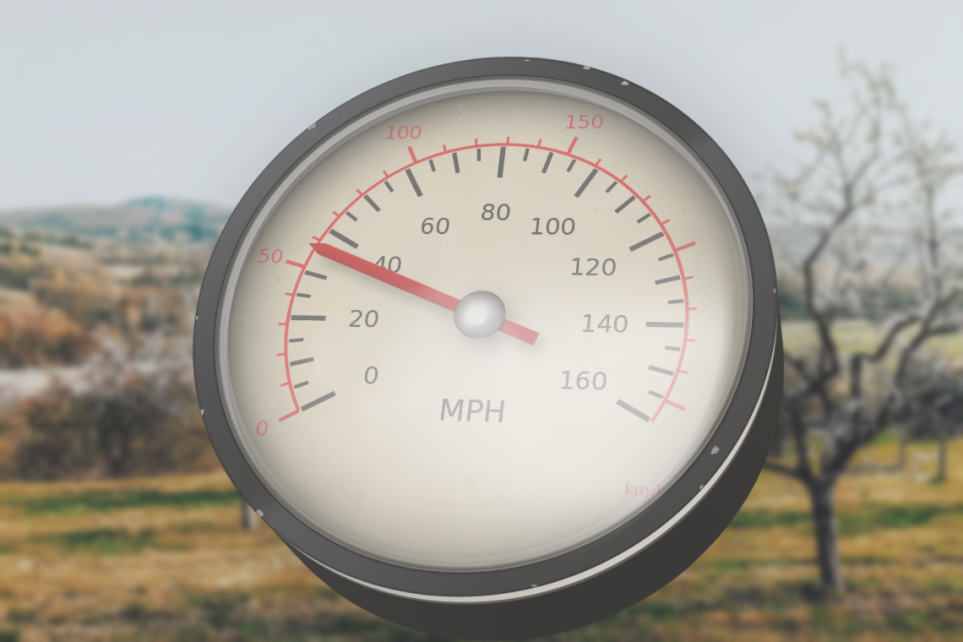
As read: **35** mph
